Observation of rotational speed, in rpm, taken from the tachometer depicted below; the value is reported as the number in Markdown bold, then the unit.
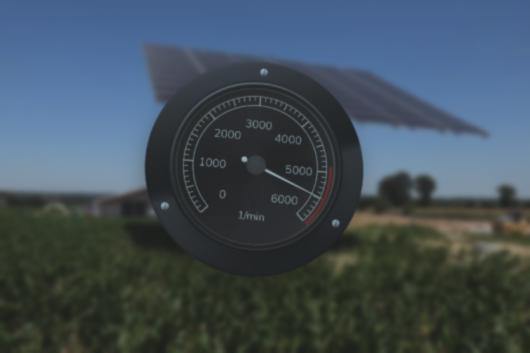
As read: **5500** rpm
